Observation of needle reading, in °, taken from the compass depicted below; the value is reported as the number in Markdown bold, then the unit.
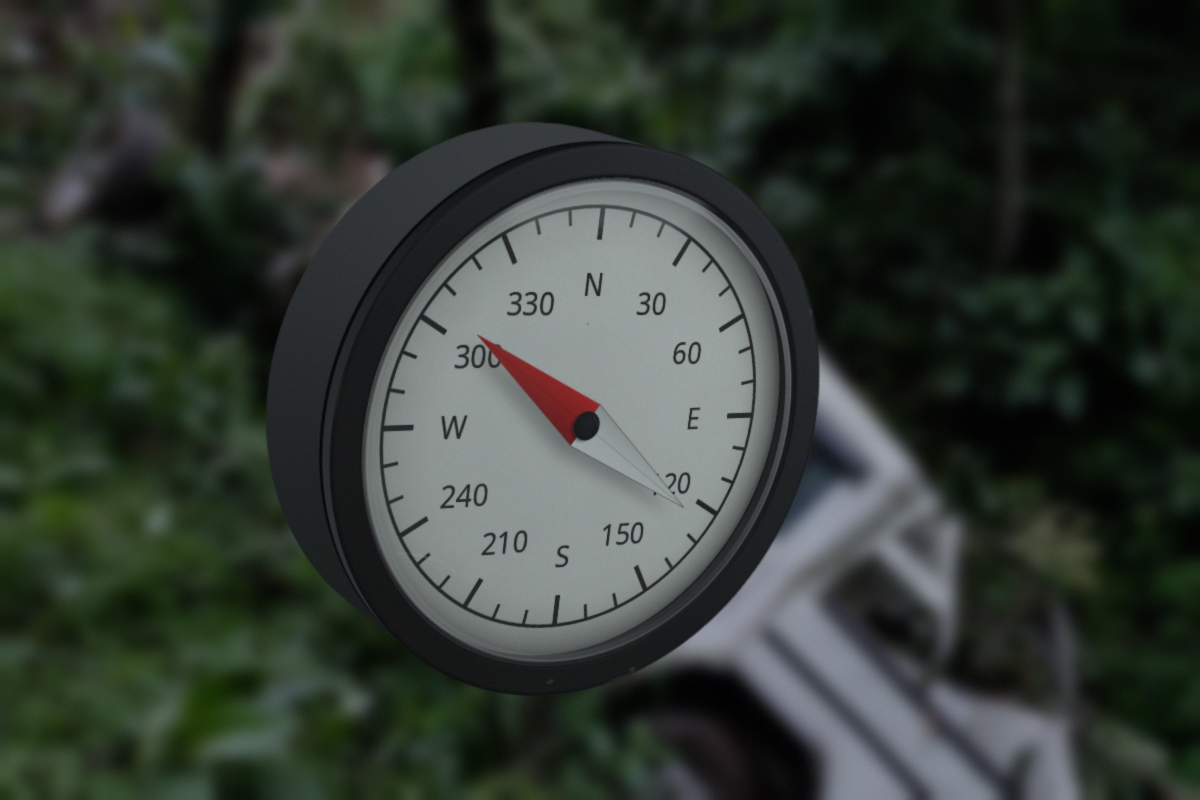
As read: **305** °
